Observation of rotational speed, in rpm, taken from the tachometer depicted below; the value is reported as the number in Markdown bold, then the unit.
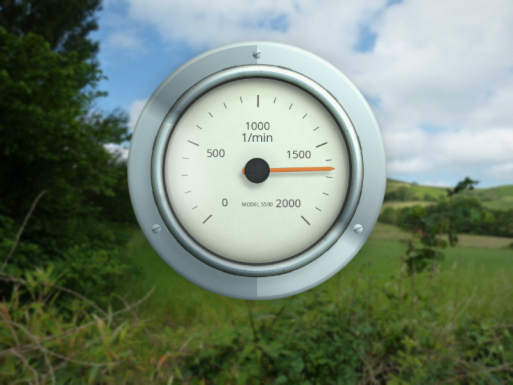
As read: **1650** rpm
